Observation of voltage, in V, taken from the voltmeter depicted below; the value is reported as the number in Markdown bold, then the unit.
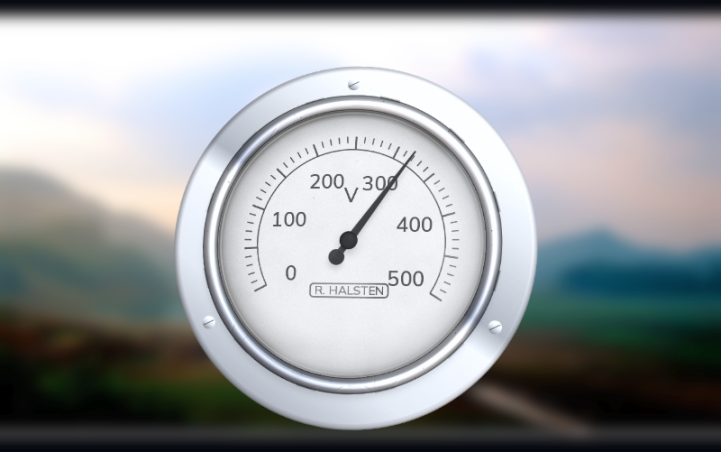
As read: **320** V
